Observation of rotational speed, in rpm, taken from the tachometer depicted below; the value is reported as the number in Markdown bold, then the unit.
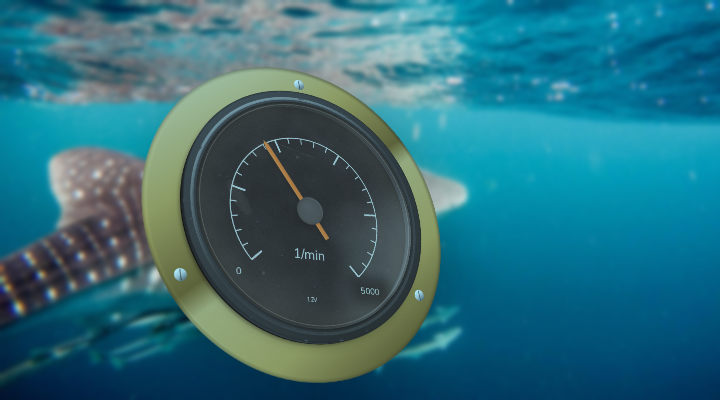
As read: **1800** rpm
